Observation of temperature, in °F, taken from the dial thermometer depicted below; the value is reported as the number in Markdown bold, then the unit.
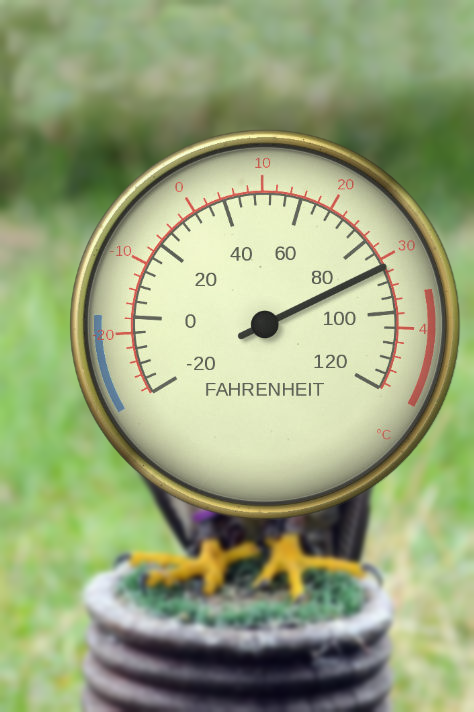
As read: **88** °F
